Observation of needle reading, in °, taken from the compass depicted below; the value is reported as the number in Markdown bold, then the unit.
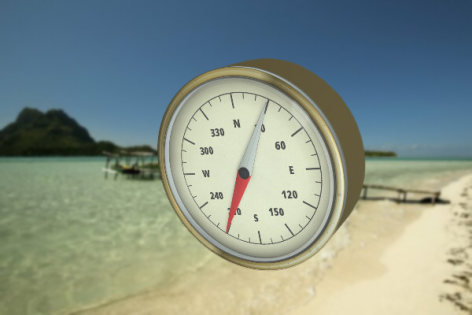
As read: **210** °
